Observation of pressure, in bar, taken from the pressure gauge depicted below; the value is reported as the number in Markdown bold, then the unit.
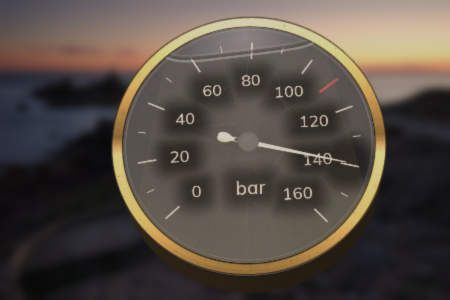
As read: **140** bar
